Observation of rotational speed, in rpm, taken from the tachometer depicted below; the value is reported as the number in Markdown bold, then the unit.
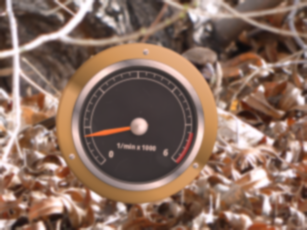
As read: **800** rpm
